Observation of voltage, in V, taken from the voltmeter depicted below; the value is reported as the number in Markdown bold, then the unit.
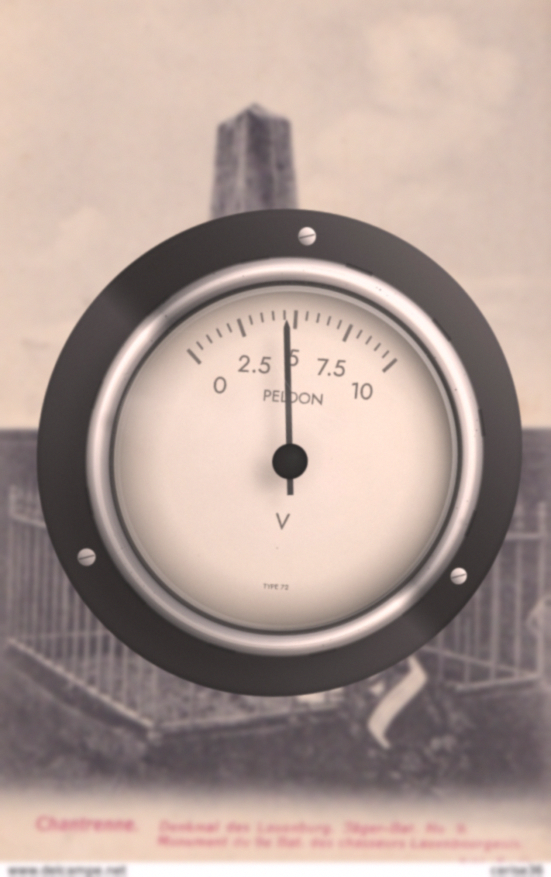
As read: **4.5** V
